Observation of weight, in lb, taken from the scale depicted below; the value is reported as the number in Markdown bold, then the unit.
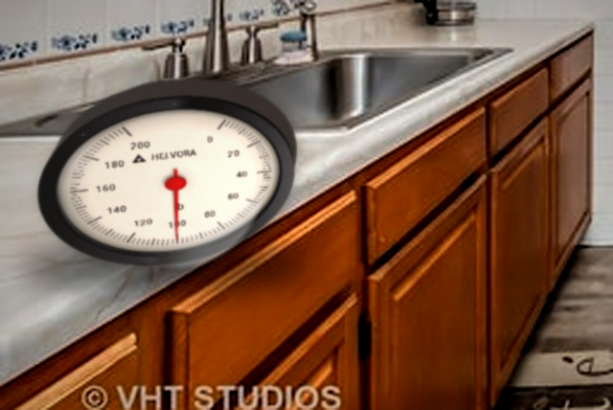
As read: **100** lb
